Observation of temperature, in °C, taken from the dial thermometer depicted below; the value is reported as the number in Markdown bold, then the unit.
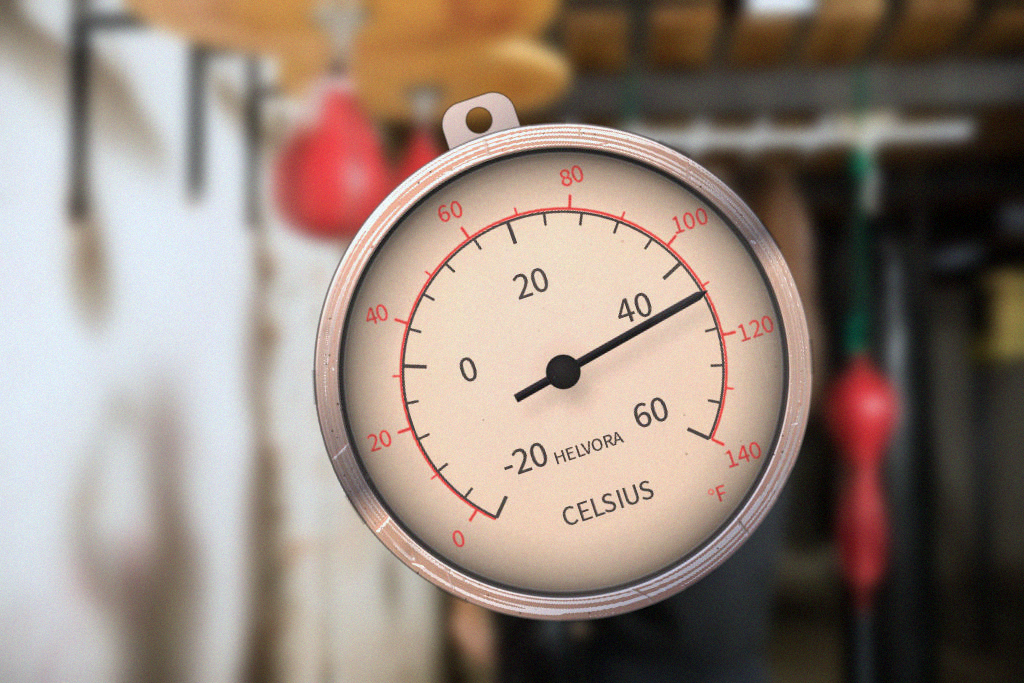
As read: **44** °C
